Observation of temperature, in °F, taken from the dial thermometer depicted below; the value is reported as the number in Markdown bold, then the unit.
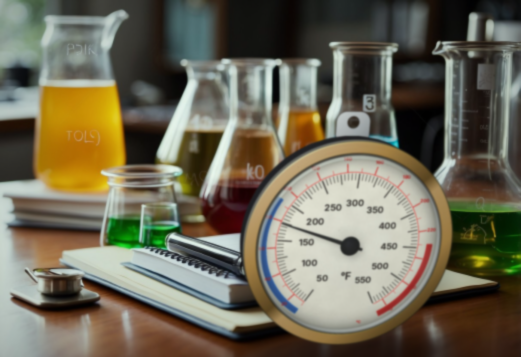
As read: **175** °F
